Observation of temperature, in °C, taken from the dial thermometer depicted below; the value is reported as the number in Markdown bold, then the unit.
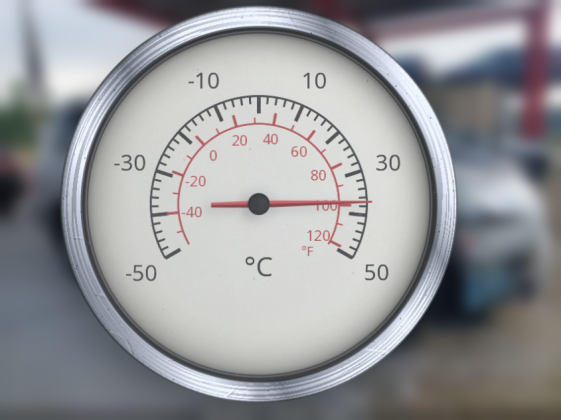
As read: **37** °C
